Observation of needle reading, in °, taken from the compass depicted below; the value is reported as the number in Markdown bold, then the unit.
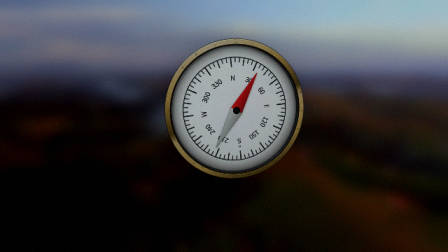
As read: **35** °
